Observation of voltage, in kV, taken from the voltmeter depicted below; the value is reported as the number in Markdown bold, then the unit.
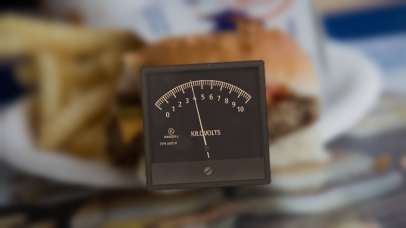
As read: **4** kV
